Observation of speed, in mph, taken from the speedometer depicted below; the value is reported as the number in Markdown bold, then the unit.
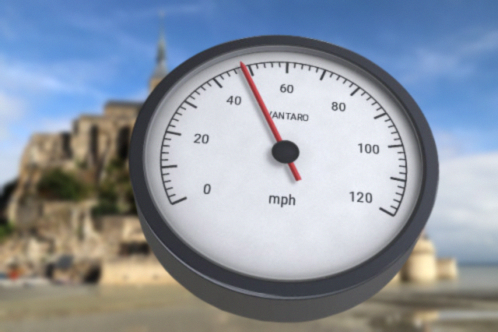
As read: **48** mph
